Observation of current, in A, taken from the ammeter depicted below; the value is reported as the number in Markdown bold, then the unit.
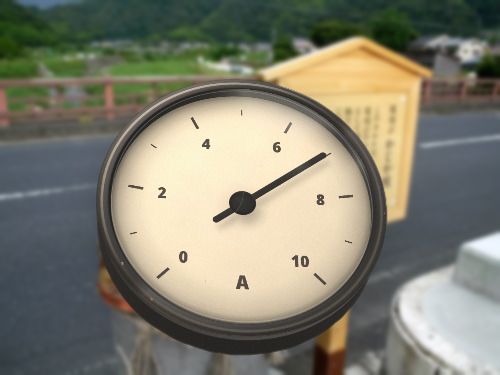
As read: **7** A
